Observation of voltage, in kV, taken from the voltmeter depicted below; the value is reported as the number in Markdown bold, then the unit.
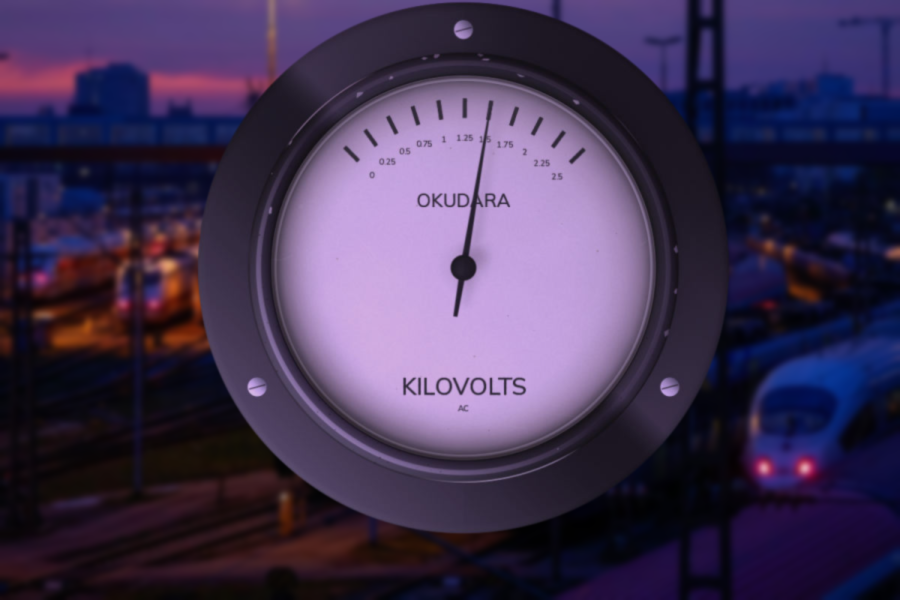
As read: **1.5** kV
